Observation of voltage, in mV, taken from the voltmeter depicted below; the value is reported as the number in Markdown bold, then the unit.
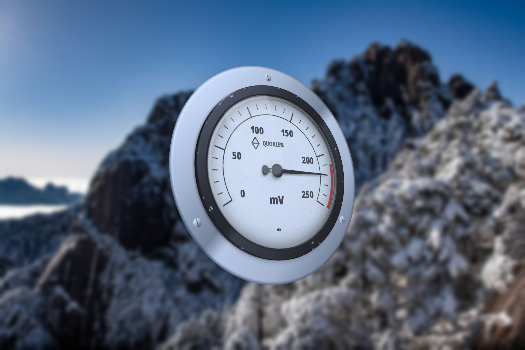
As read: **220** mV
